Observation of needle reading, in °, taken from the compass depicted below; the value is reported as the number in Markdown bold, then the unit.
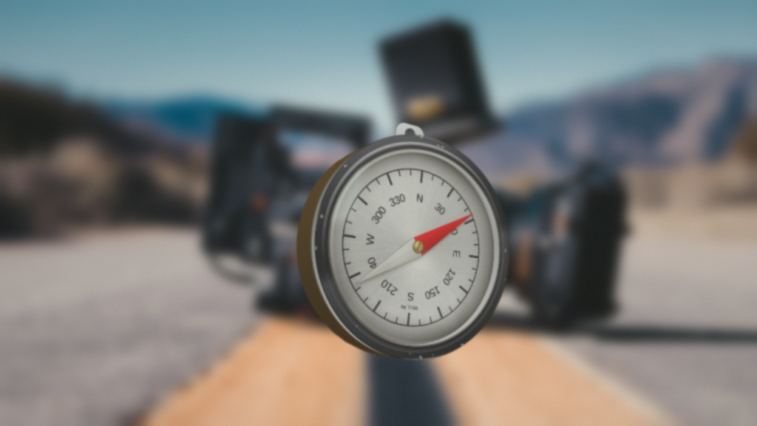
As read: **55** °
